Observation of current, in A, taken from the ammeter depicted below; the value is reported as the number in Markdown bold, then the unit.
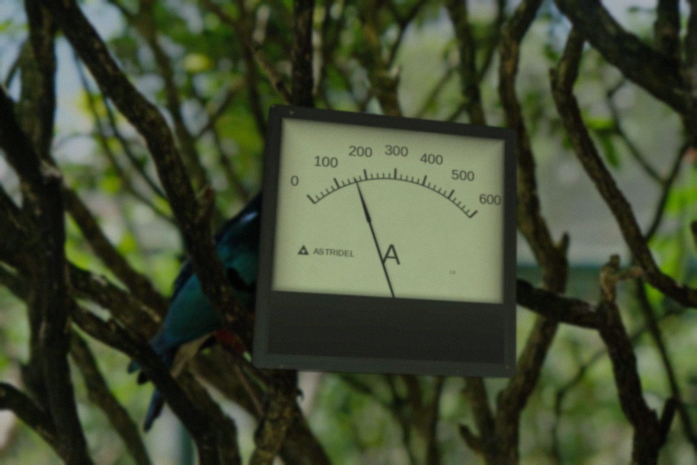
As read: **160** A
